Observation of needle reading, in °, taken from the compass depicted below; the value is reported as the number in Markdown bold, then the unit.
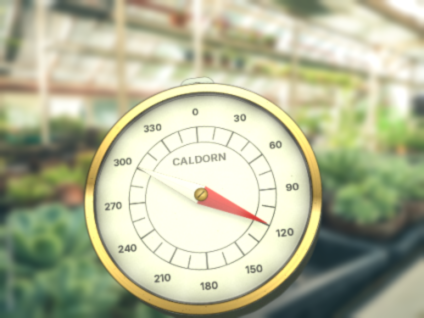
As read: **120** °
